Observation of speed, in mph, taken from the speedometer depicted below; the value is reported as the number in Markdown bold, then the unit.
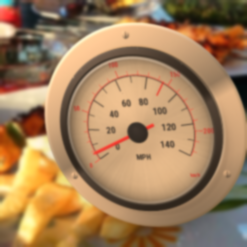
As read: **5** mph
